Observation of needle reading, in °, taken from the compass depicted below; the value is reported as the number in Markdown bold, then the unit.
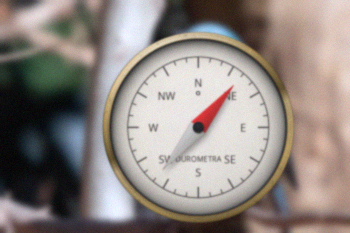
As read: **40** °
